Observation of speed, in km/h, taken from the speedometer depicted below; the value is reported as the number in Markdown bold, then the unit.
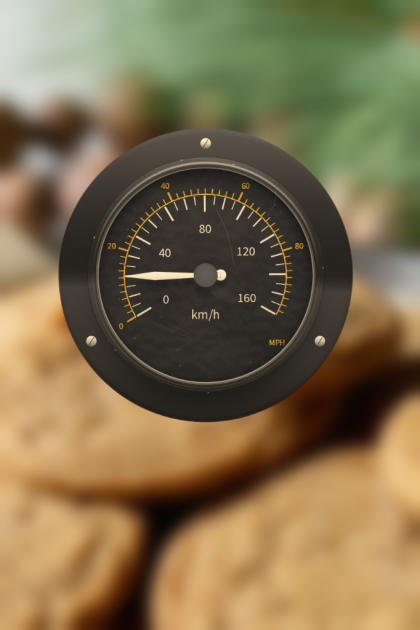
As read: **20** km/h
